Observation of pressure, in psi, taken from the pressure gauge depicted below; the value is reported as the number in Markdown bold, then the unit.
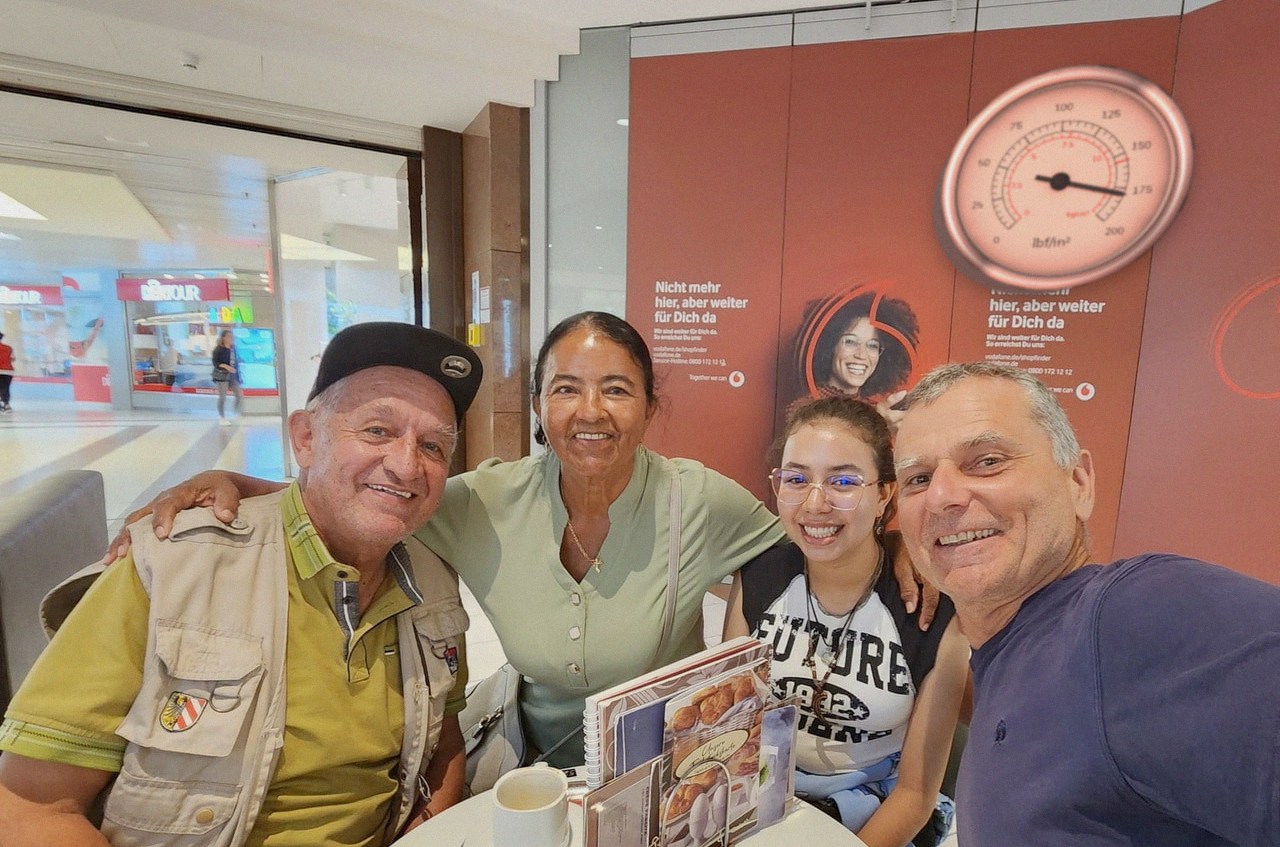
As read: **180** psi
